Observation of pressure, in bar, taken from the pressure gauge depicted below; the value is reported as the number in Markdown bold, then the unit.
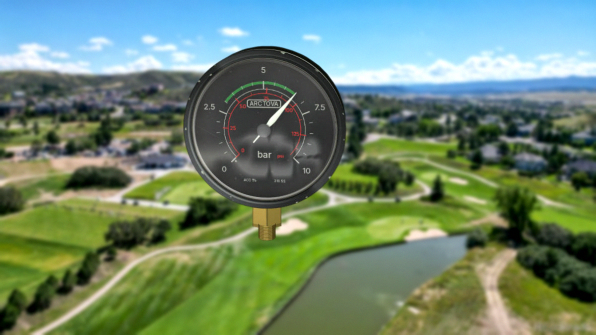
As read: **6.5** bar
